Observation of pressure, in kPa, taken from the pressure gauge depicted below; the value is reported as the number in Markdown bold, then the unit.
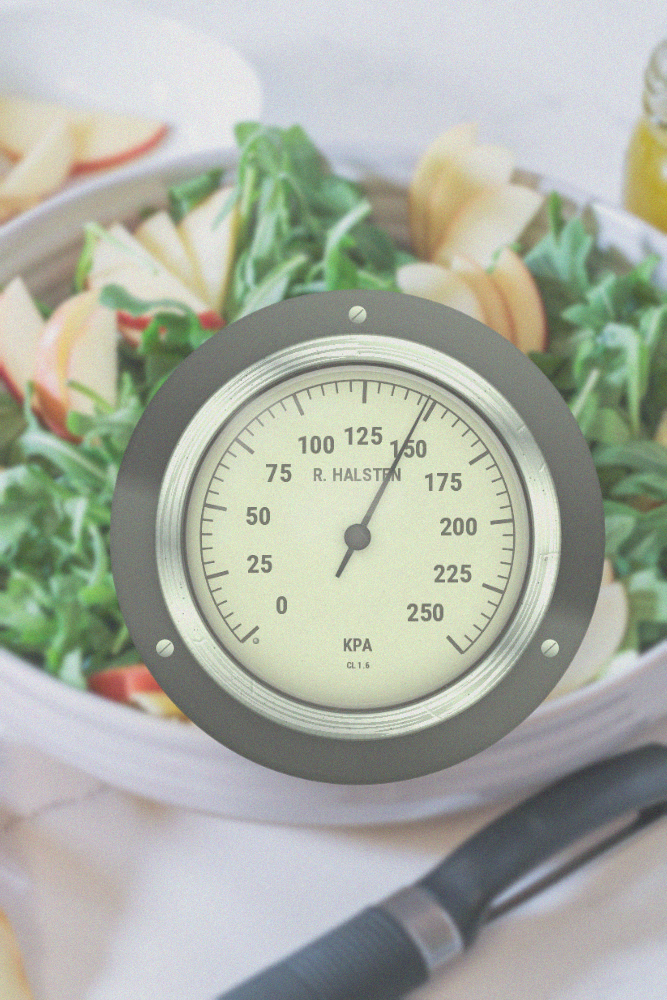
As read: **147.5** kPa
